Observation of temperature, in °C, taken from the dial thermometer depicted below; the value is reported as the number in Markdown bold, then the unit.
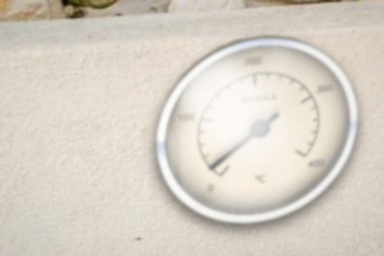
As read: **20** °C
